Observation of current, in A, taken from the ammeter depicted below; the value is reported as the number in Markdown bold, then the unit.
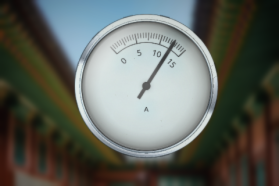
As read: **12.5** A
